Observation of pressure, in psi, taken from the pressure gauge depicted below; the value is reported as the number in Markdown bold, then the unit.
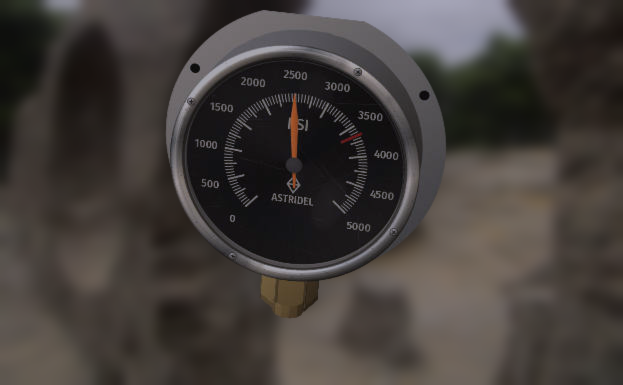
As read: **2500** psi
